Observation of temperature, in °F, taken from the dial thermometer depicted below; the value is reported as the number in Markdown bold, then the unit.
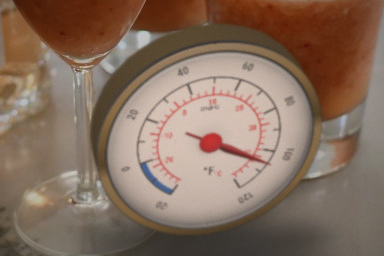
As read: **105** °F
